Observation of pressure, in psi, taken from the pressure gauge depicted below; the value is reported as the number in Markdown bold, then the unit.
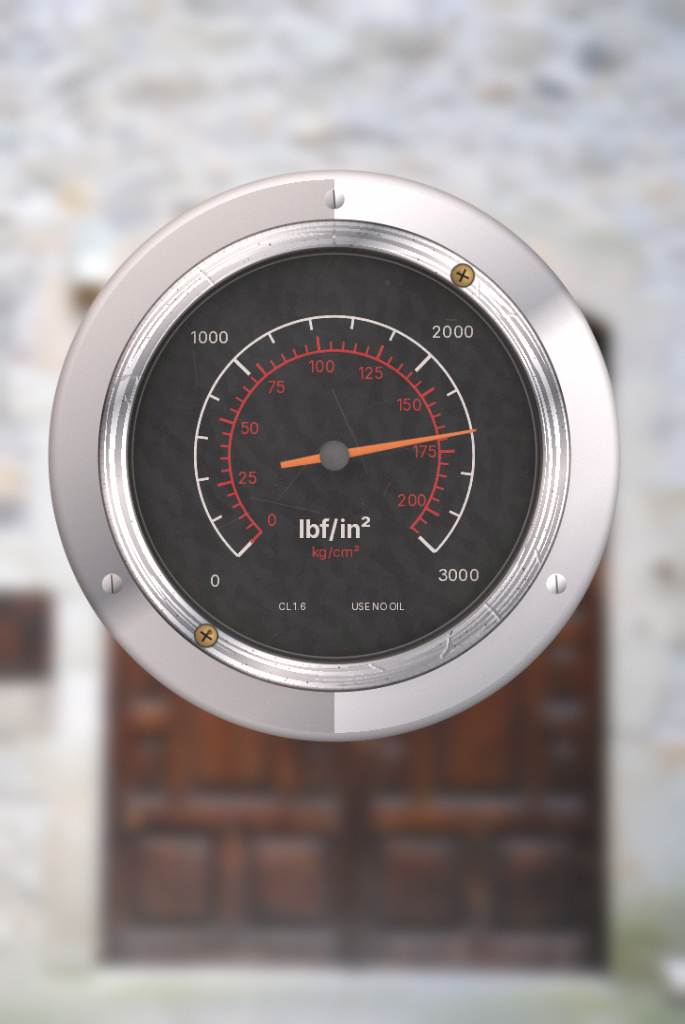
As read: **2400** psi
